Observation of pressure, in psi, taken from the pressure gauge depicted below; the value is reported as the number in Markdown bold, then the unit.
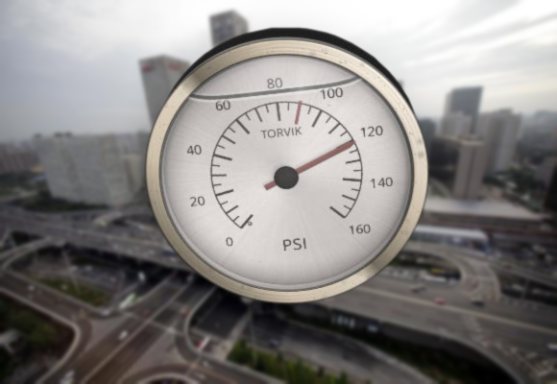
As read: **120** psi
